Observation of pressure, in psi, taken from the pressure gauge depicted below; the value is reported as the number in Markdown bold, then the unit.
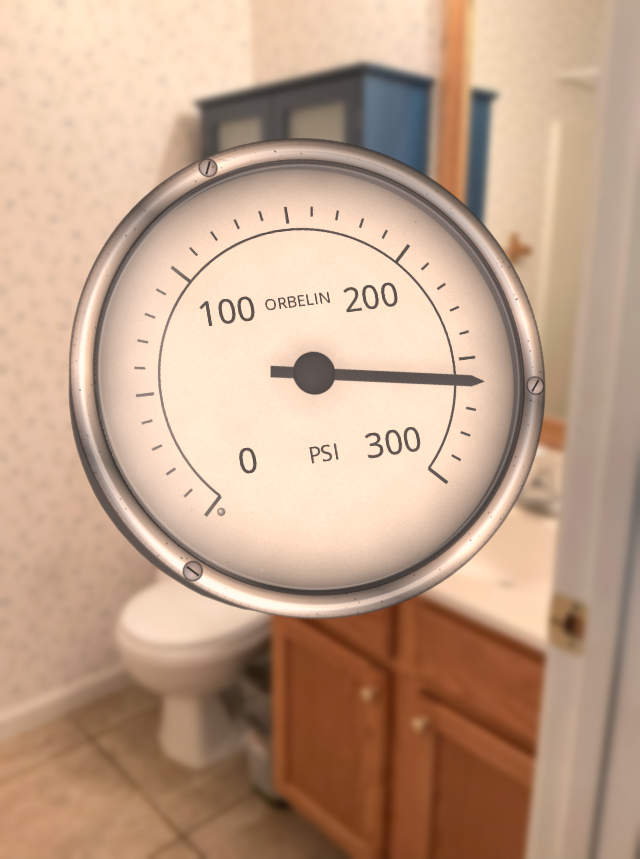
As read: **260** psi
